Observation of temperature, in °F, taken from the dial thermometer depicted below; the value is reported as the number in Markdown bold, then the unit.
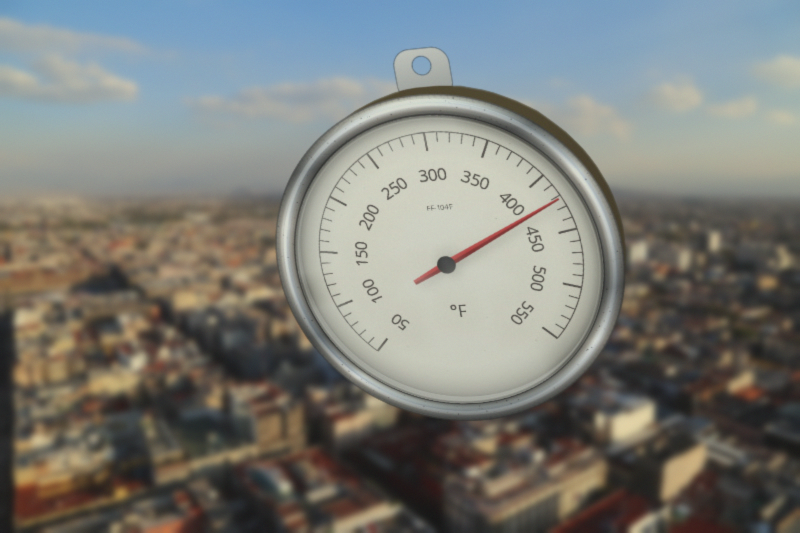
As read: **420** °F
